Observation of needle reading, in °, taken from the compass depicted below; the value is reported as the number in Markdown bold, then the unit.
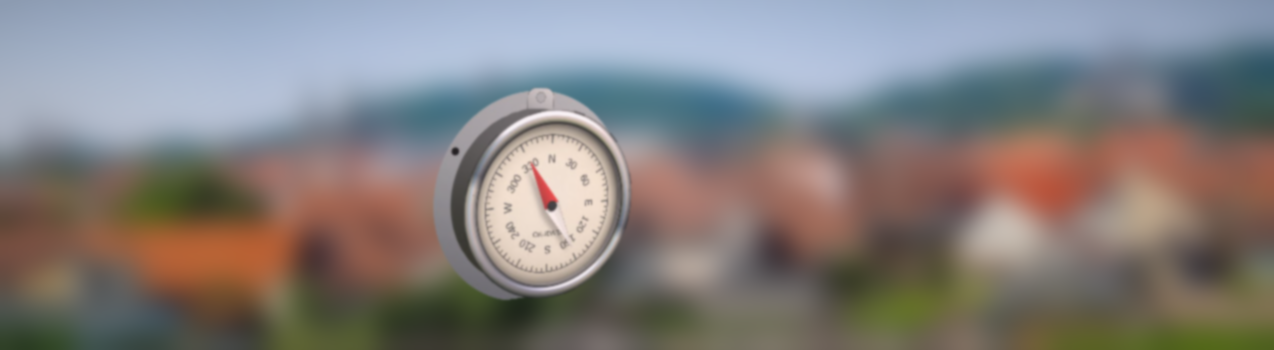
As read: **330** °
